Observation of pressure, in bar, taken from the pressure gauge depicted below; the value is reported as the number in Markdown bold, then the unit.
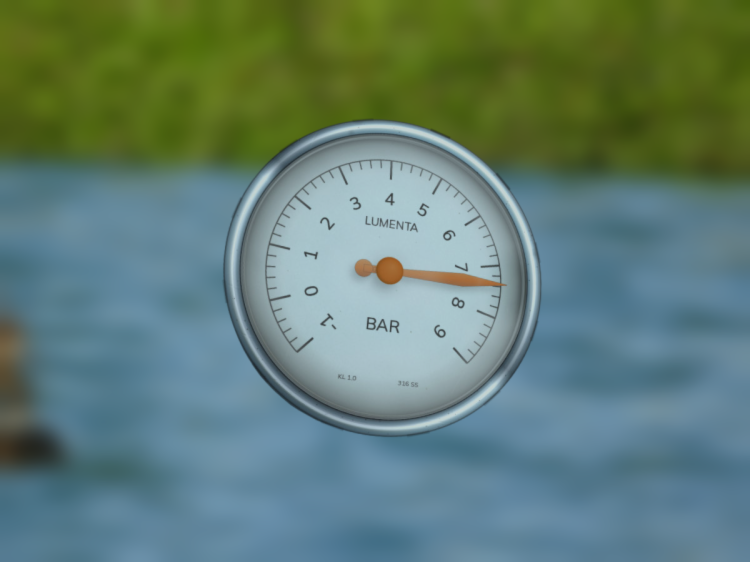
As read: **7.4** bar
